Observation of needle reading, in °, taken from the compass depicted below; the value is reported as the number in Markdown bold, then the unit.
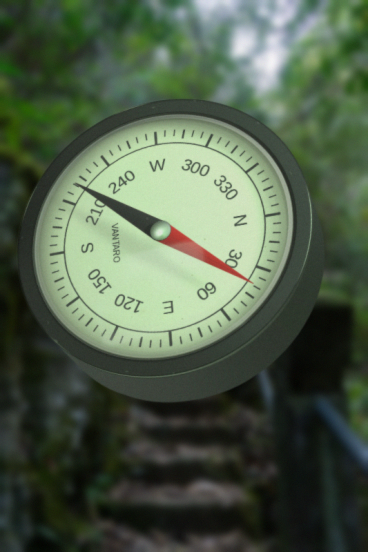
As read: **40** °
